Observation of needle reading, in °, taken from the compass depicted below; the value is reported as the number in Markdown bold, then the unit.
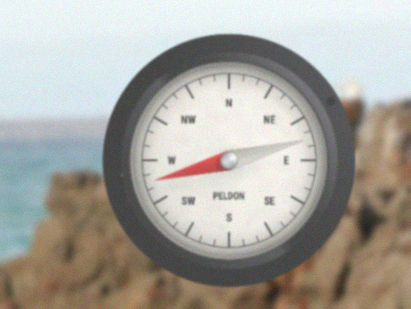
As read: **255** °
